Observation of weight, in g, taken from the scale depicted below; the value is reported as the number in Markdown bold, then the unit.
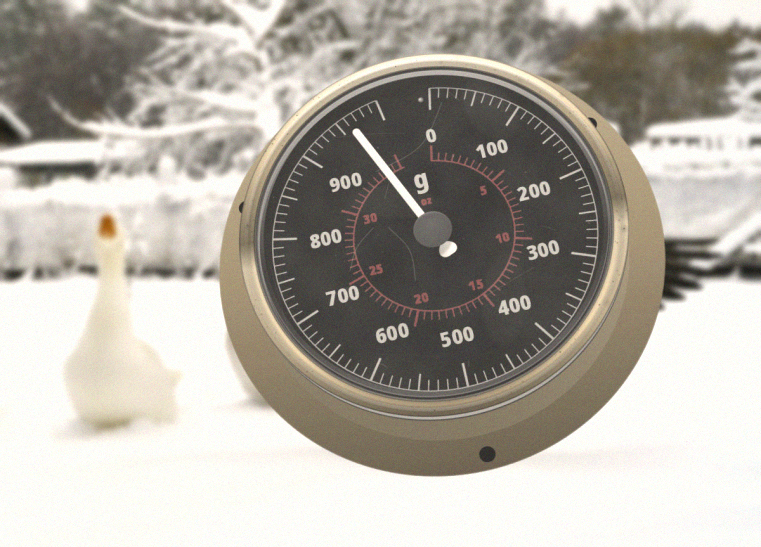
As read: **960** g
